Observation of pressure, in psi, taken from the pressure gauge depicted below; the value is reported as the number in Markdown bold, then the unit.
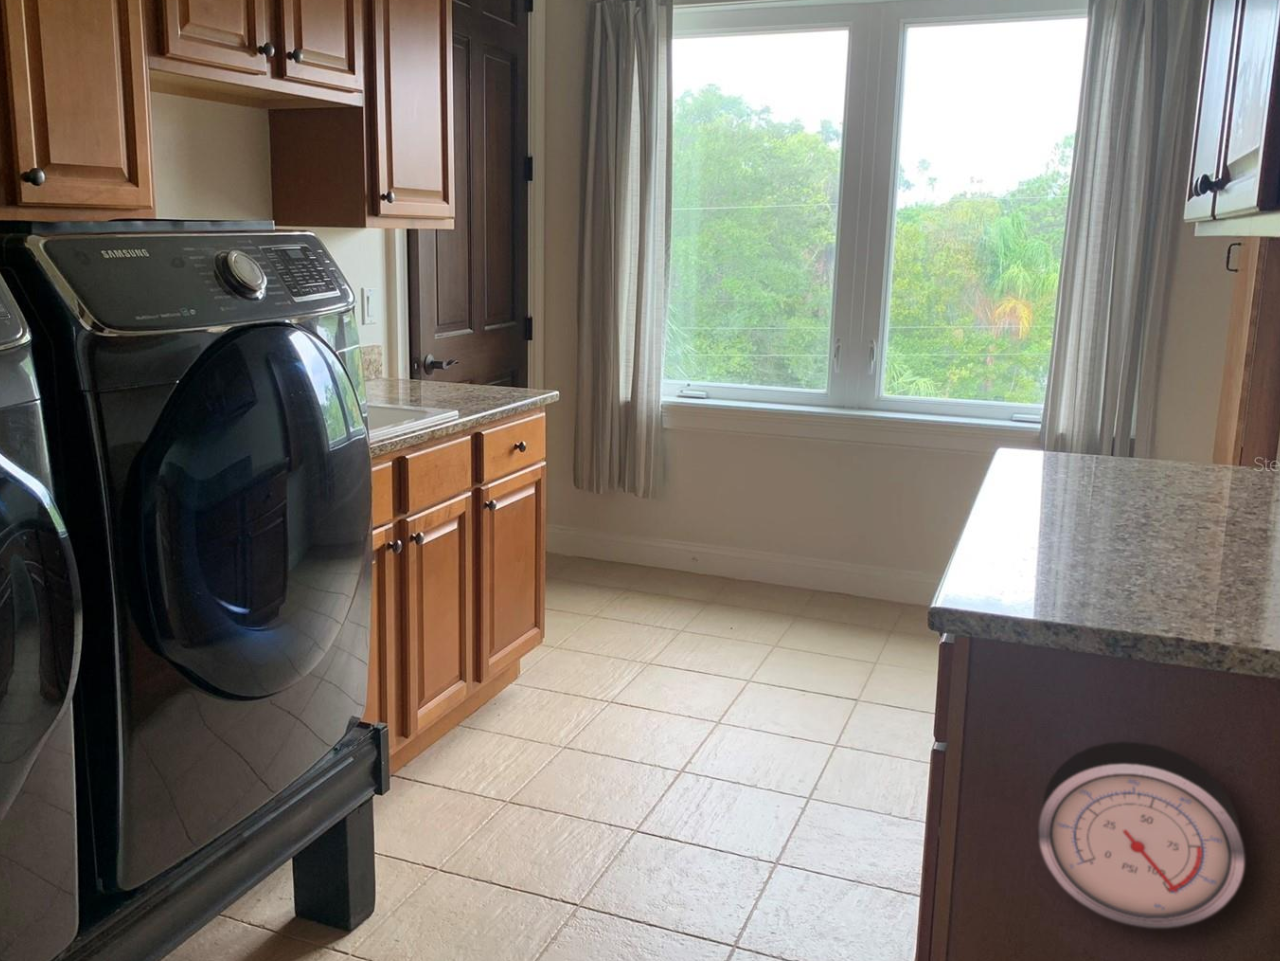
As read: **97.5** psi
